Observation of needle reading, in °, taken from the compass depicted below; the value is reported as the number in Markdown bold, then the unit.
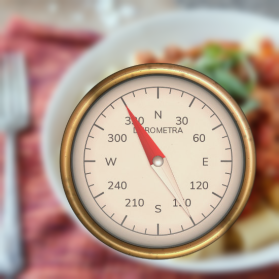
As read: **330** °
